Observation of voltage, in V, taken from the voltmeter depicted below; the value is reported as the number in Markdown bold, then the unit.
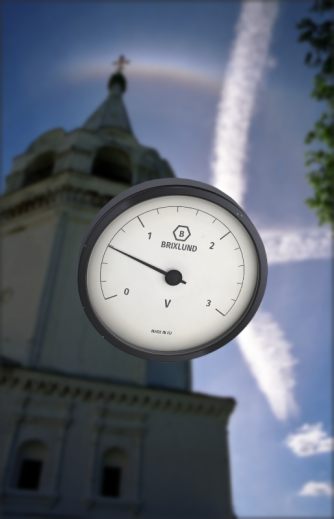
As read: **0.6** V
